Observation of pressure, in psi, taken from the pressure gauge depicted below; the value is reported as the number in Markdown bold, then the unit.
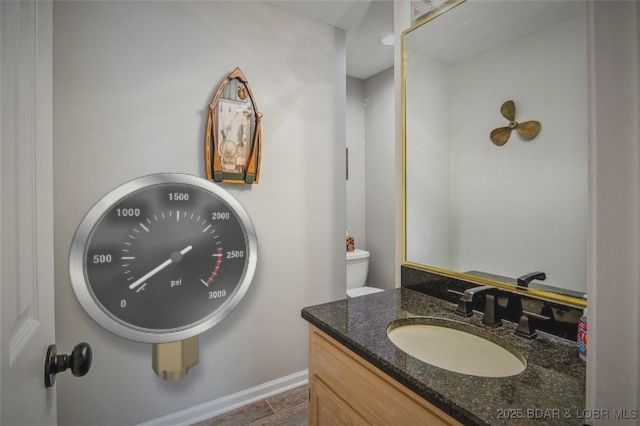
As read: **100** psi
